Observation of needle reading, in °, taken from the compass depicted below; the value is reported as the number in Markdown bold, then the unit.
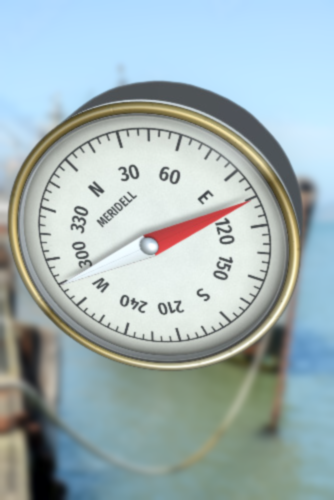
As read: **105** °
